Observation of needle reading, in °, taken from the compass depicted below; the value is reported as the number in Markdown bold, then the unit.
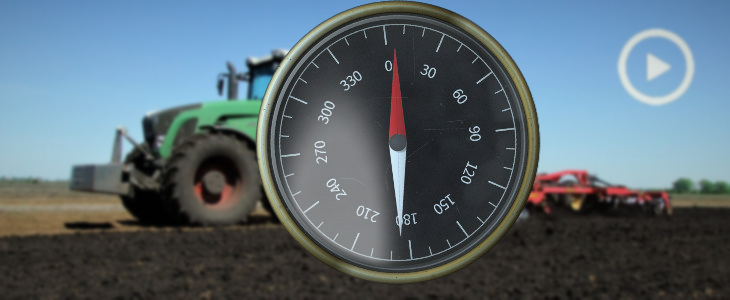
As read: **5** °
